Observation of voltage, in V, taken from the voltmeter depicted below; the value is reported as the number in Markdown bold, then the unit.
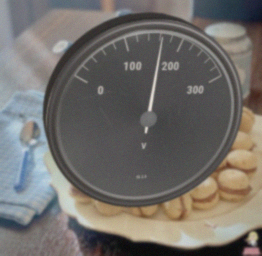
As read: **160** V
